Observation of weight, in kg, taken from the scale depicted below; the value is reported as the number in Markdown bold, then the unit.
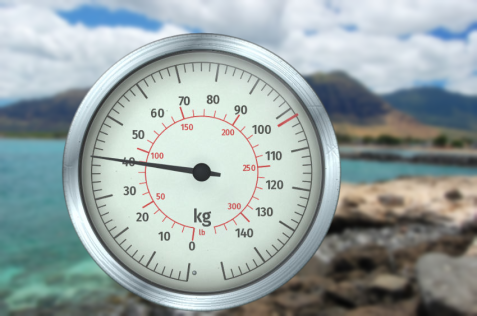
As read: **40** kg
